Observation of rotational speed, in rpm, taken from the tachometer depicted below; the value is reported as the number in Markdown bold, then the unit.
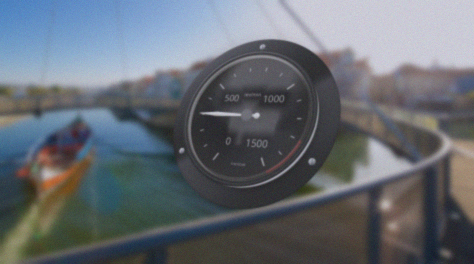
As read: **300** rpm
